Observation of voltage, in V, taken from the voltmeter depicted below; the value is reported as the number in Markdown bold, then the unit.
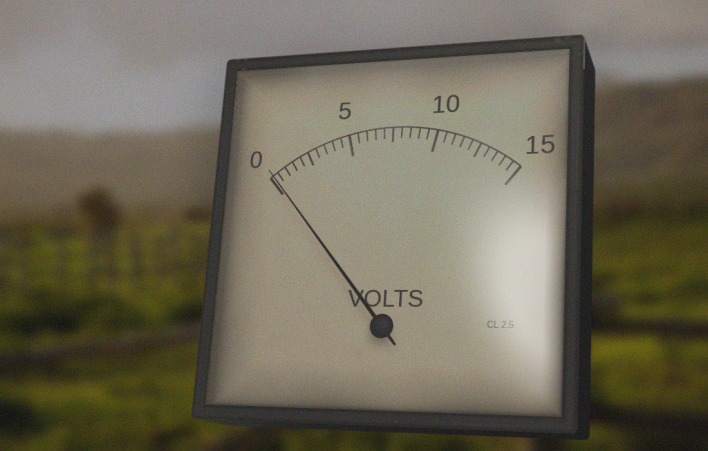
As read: **0.25** V
